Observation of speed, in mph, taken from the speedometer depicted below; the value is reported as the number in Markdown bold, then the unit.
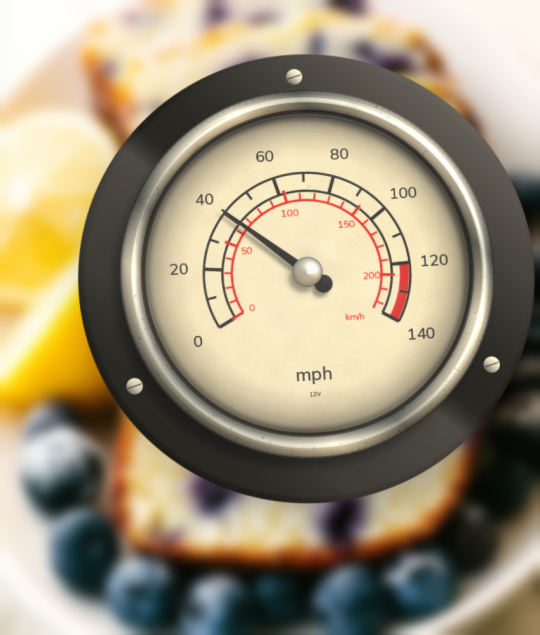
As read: **40** mph
